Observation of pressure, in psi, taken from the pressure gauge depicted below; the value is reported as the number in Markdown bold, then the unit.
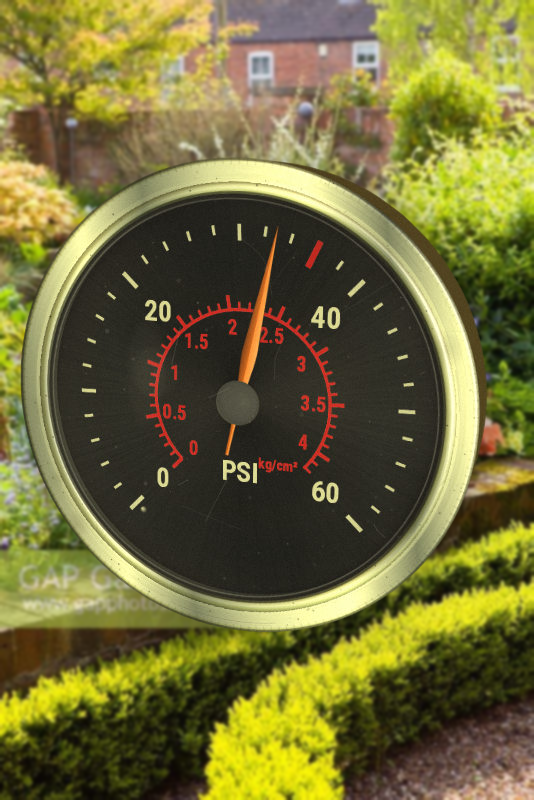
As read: **33** psi
